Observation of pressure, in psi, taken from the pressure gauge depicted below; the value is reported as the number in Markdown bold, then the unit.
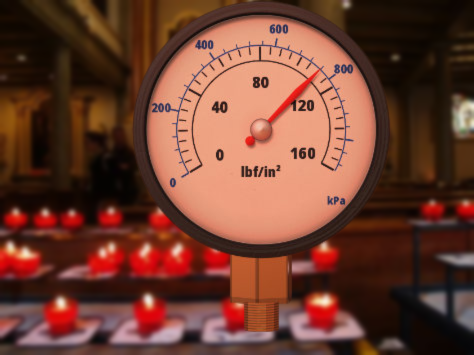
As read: **110** psi
